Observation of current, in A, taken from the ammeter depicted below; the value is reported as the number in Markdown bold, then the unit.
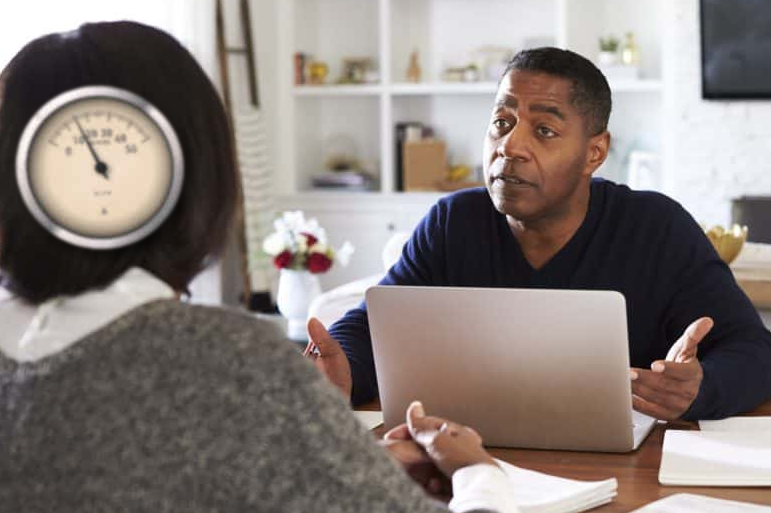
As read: **15** A
